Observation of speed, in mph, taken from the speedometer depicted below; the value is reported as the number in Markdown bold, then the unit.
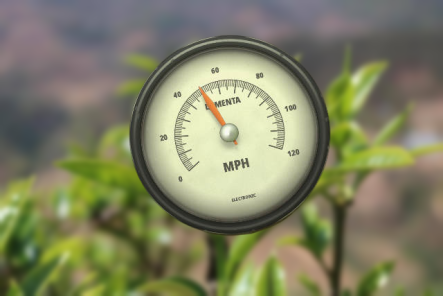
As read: **50** mph
